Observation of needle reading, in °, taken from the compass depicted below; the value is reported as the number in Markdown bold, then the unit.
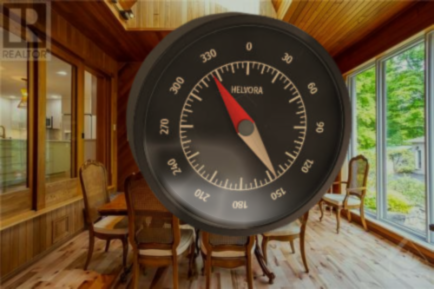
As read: **325** °
